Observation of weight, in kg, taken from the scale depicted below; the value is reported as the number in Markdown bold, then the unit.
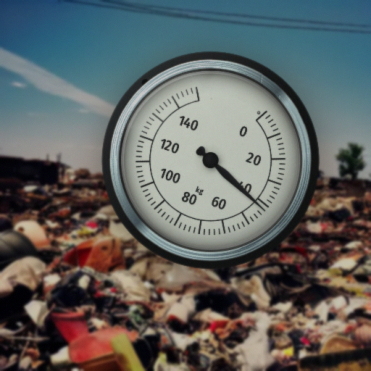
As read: **42** kg
